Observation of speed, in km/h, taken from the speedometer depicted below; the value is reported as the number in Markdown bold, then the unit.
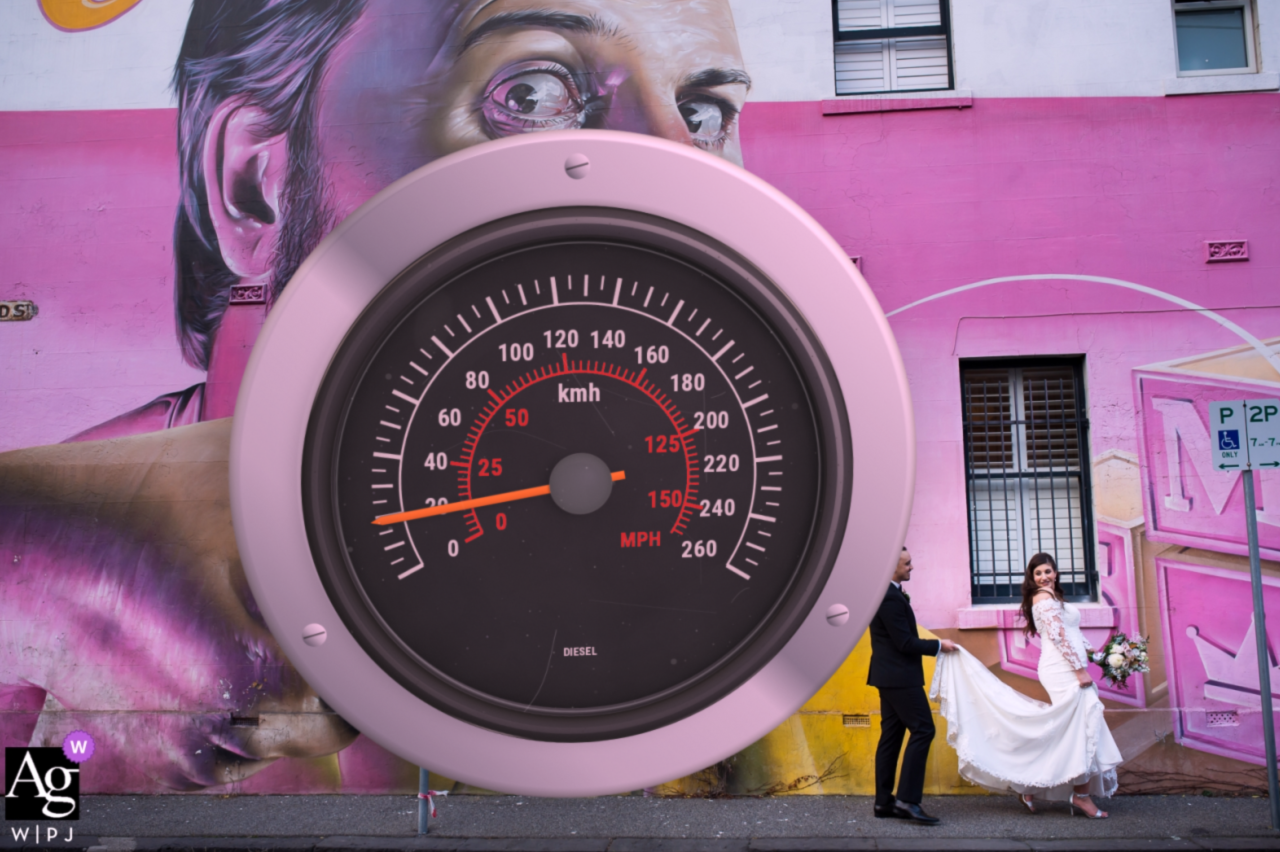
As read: **20** km/h
